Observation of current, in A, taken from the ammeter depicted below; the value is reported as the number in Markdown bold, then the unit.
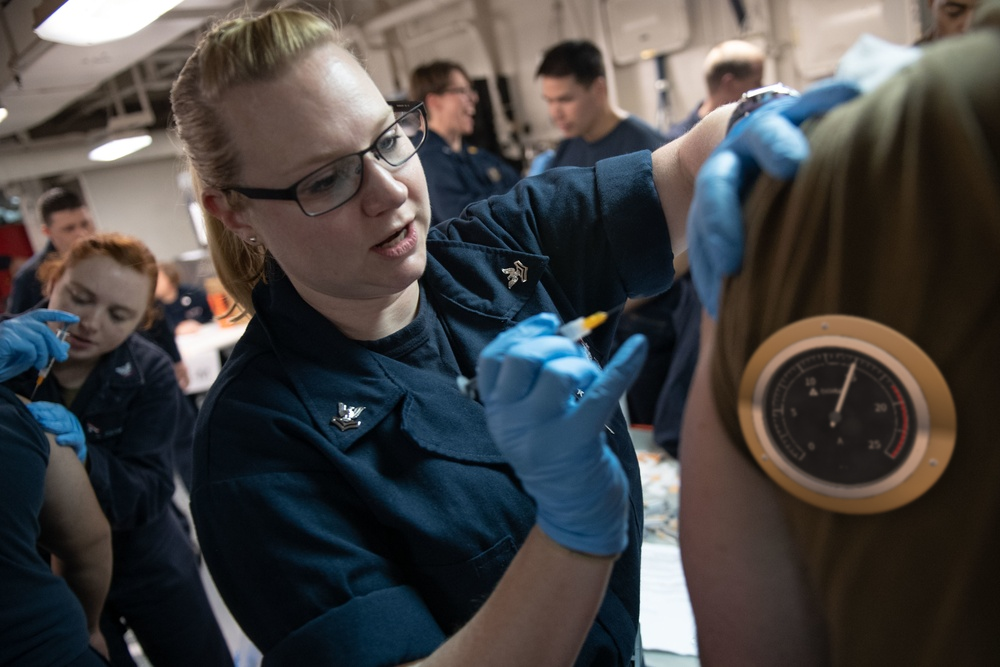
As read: **15** A
